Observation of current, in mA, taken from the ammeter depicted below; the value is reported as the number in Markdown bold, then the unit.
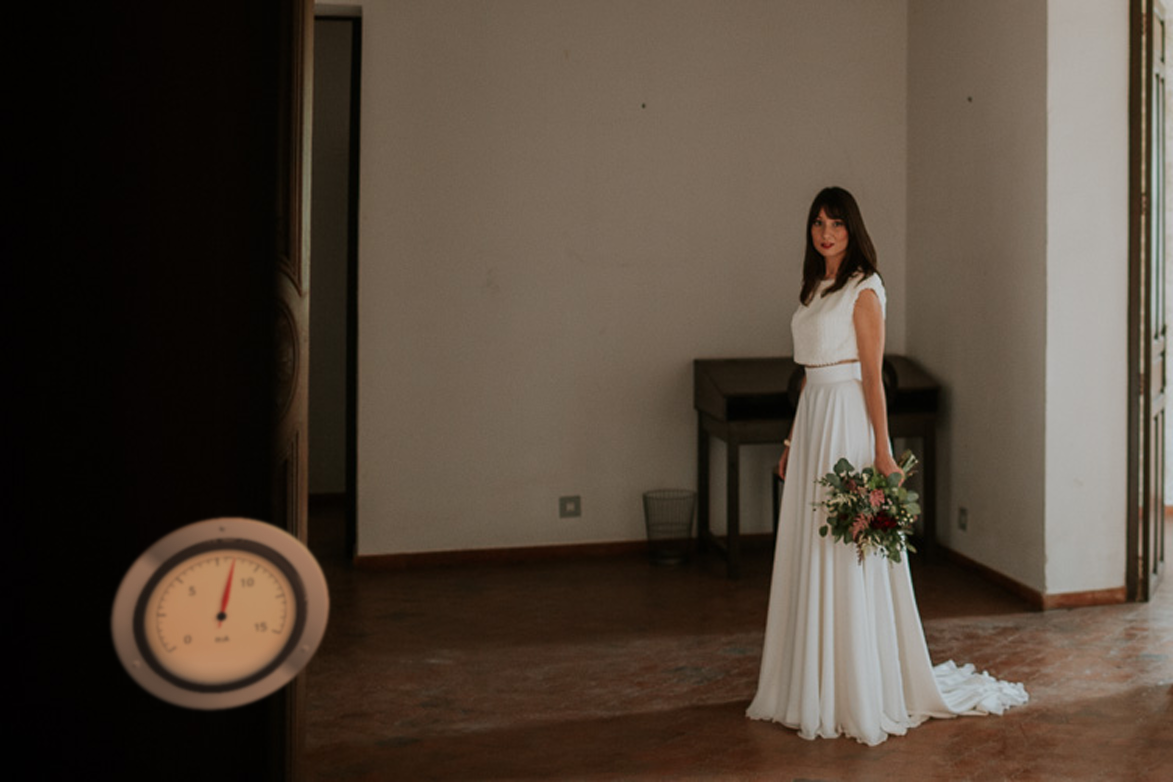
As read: **8.5** mA
